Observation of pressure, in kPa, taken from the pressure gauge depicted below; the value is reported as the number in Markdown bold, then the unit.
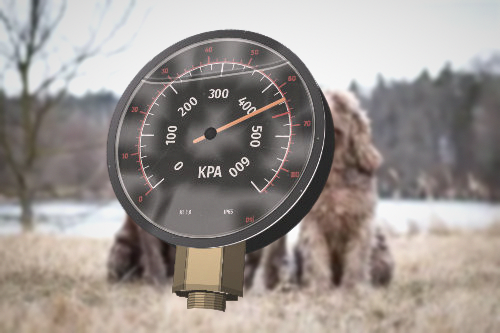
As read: **440** kPa
